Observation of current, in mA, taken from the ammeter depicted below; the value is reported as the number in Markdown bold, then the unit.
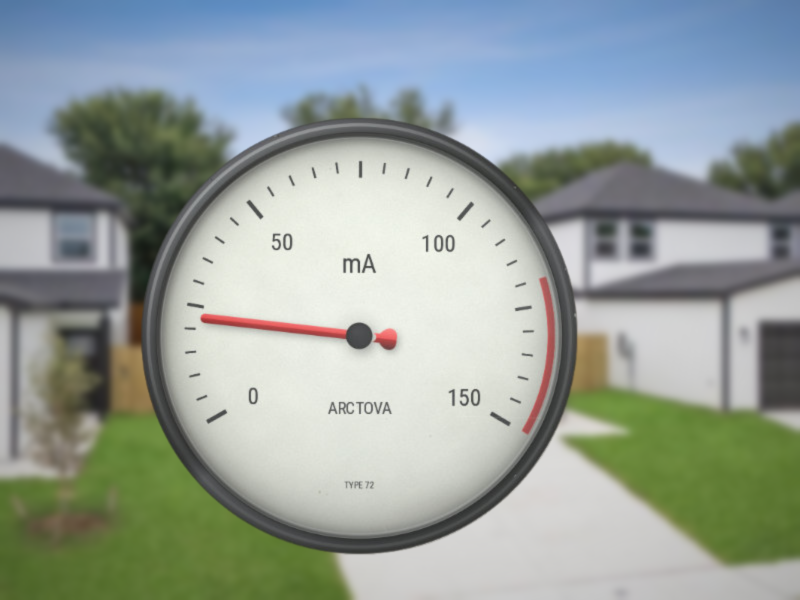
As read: **22.5** mA
